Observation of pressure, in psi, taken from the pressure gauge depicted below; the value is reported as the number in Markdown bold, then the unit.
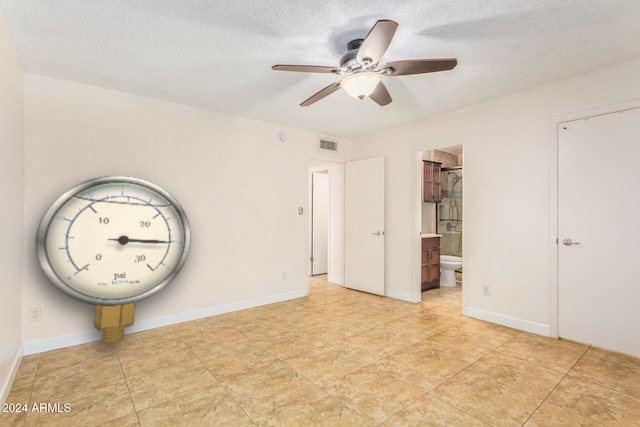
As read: **25** psi
